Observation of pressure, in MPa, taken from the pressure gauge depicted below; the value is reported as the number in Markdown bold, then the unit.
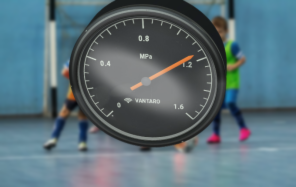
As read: **1.15** MPa
